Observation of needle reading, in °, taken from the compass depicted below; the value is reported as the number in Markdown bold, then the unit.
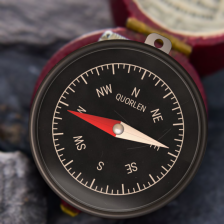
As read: **265** °
